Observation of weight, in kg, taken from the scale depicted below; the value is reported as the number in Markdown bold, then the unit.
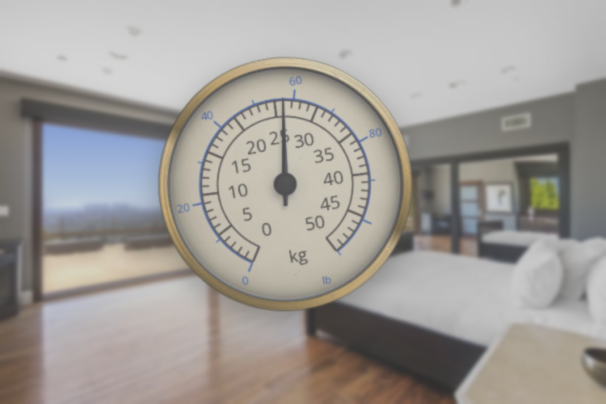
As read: **26** kg
